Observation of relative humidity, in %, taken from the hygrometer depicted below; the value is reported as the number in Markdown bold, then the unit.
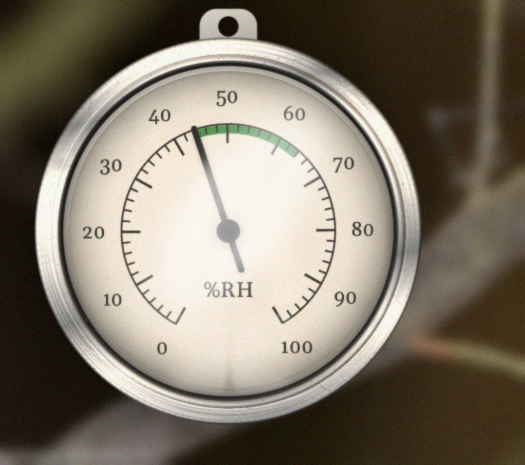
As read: **44** %
